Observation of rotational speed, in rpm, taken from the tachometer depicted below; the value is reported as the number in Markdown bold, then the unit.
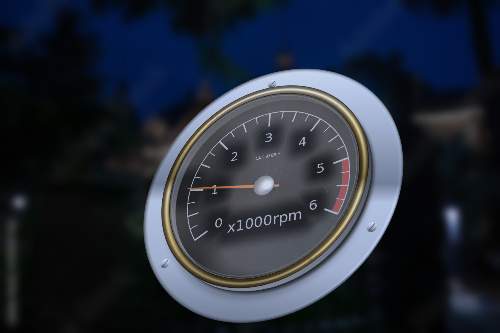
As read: **1000** rpm
